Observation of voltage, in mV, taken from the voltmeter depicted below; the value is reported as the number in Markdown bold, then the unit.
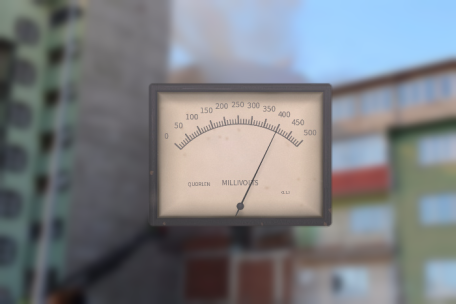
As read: **400** mV
